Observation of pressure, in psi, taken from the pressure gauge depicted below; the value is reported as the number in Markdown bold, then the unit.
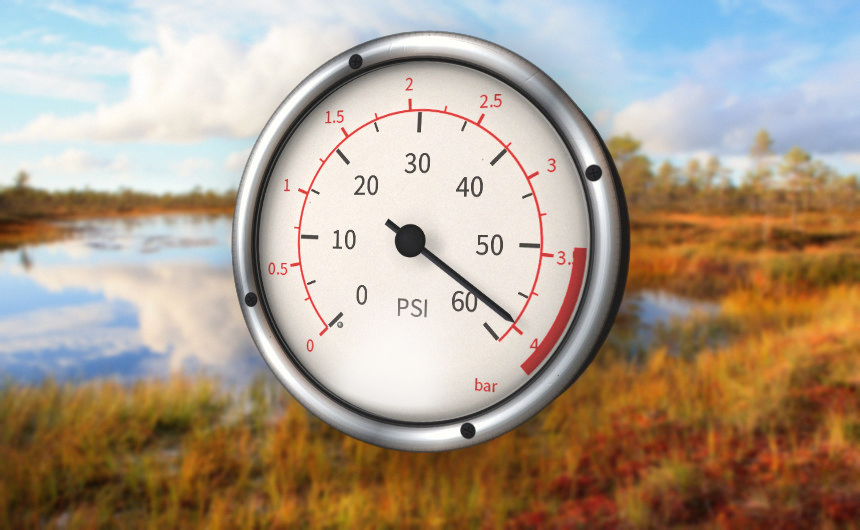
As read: **57.5** psi
